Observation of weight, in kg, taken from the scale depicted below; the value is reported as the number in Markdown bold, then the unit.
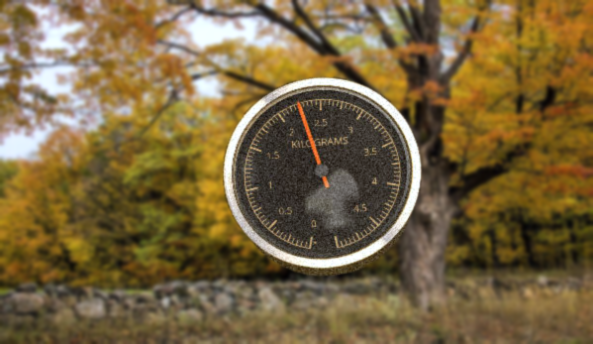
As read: **2.25** kg
